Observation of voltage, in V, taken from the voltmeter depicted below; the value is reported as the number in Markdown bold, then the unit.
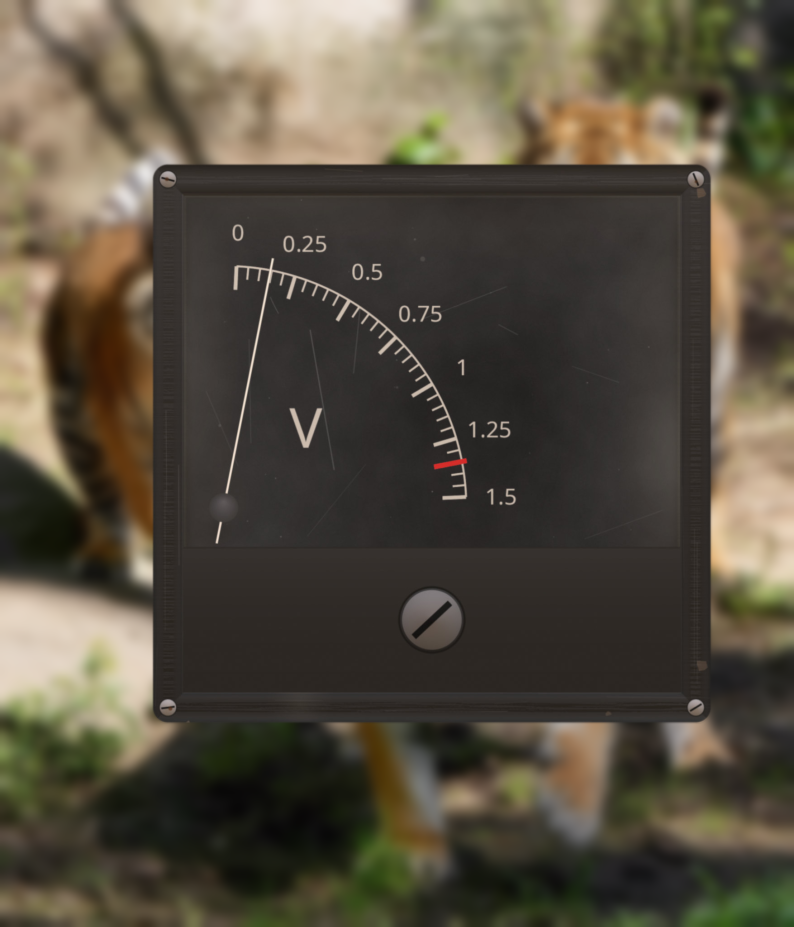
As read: **0.15** V
